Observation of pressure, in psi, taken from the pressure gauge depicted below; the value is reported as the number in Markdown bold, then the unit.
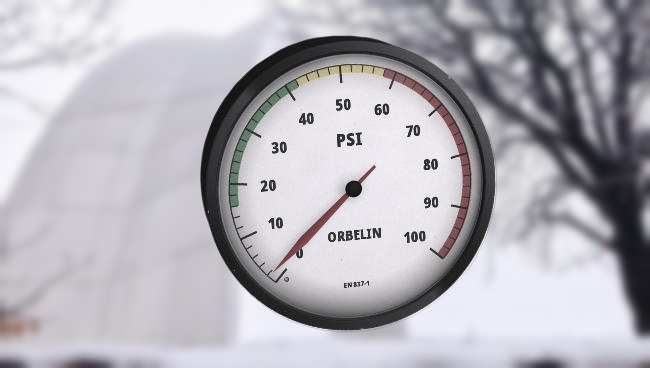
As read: **2** psi
